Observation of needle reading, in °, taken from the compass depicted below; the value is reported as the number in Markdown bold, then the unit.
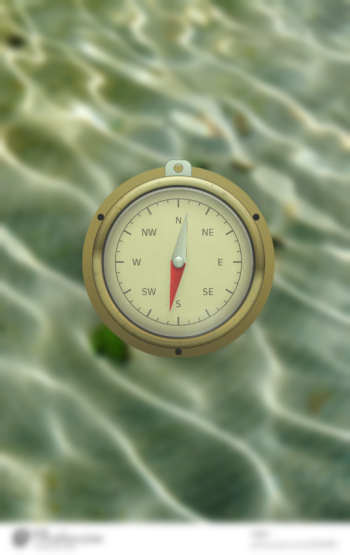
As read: **190** °
